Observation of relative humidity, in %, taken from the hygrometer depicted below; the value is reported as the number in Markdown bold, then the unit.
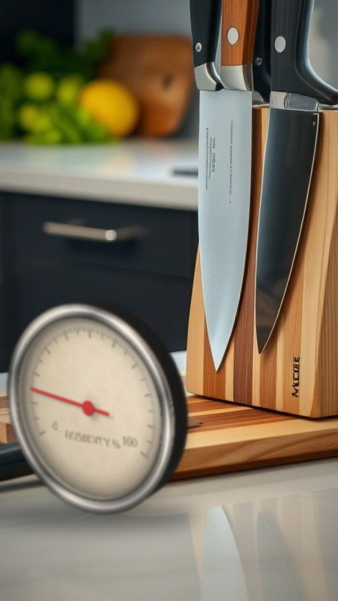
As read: **15** %
